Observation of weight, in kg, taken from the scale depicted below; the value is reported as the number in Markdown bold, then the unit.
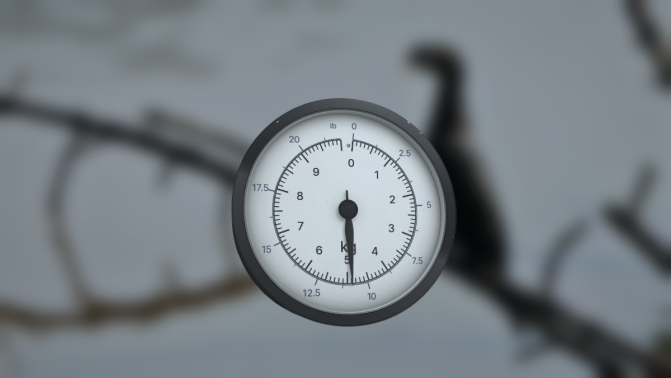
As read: **4.9** kg
